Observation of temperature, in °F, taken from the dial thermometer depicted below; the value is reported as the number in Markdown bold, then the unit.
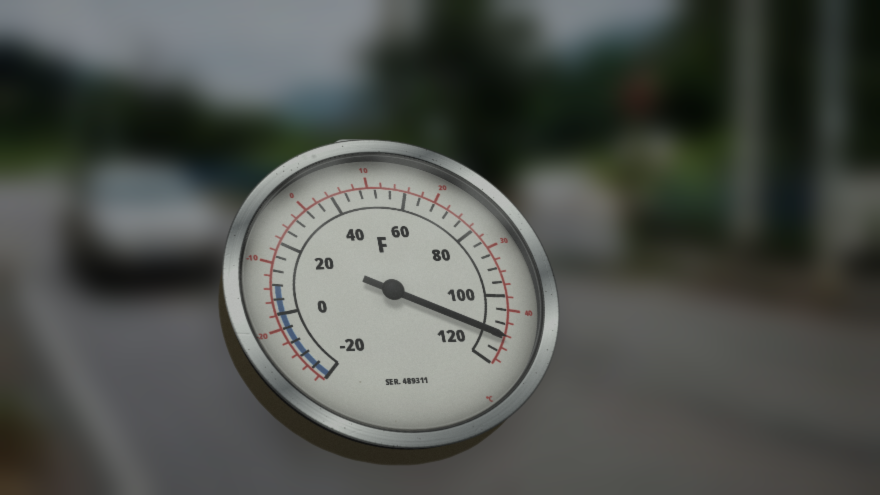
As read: **112** °F
